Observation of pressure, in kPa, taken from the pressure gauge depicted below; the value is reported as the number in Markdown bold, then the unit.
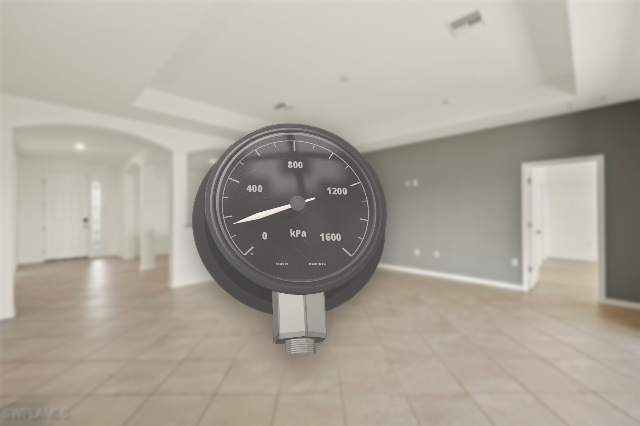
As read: **150** kPa
